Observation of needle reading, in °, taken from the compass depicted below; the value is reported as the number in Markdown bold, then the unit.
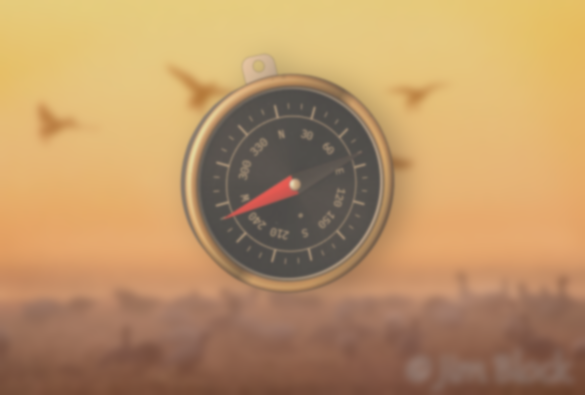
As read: **260** °
